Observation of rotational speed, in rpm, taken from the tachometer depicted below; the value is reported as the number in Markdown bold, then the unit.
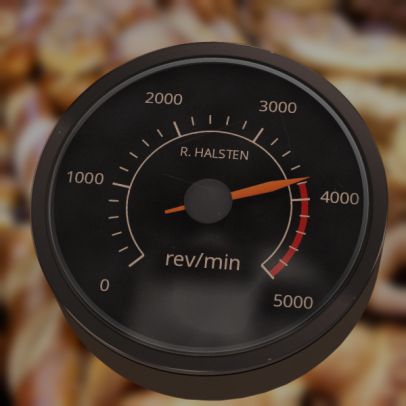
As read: **3800** rpm
